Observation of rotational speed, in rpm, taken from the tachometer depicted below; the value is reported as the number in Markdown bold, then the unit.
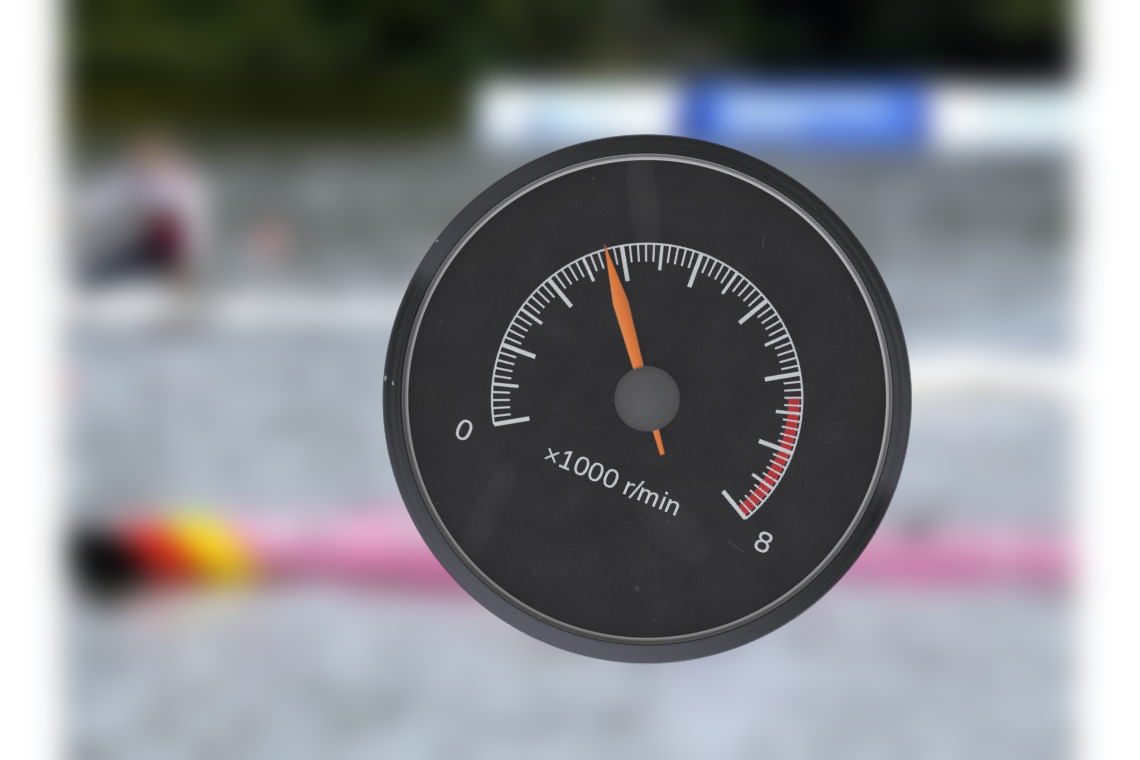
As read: **2800** rpm
